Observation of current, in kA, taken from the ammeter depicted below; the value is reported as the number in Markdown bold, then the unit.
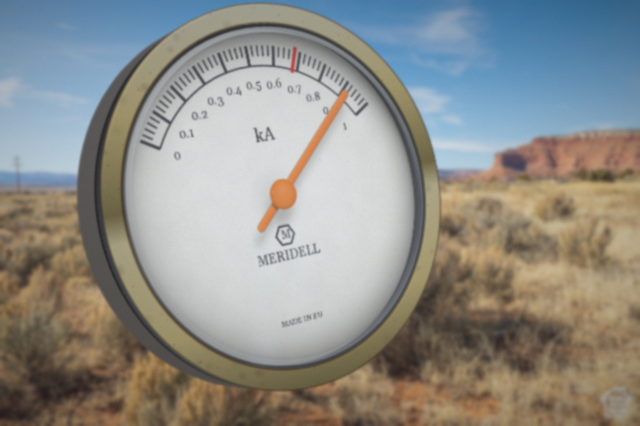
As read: **0.9** kA
